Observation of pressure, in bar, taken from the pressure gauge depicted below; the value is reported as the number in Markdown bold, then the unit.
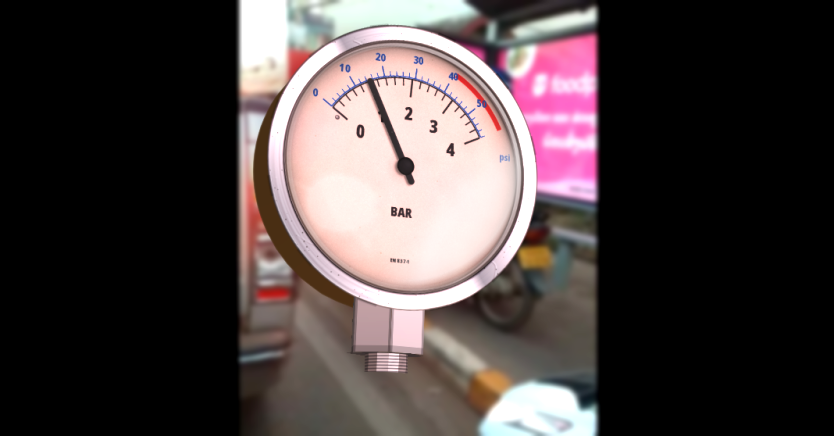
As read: **1** bar
